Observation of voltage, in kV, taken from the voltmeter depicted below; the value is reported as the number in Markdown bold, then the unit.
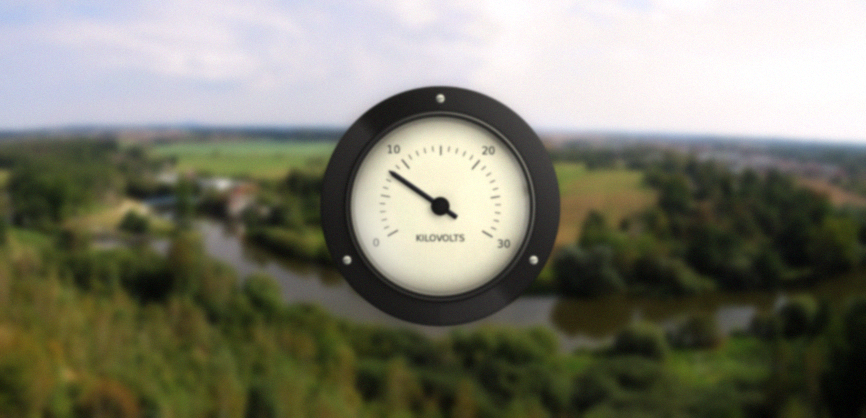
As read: **8** kV
